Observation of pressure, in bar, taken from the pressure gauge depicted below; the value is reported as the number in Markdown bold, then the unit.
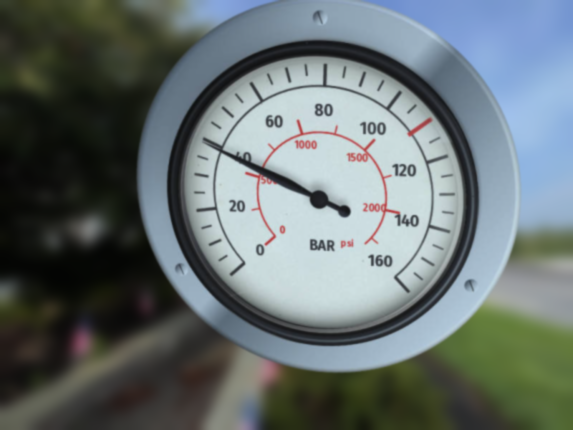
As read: **40** bar
